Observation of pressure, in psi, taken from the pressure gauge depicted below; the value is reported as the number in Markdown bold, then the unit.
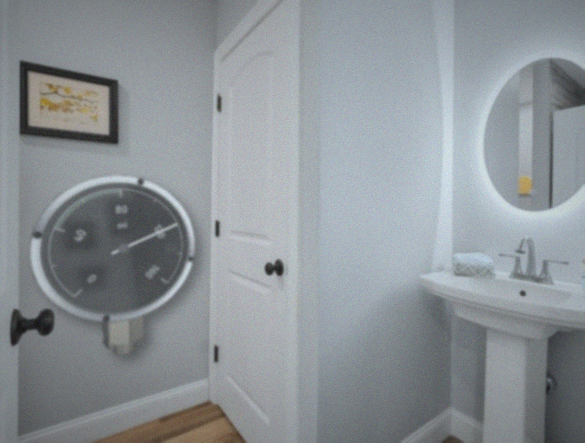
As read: **120** psi
